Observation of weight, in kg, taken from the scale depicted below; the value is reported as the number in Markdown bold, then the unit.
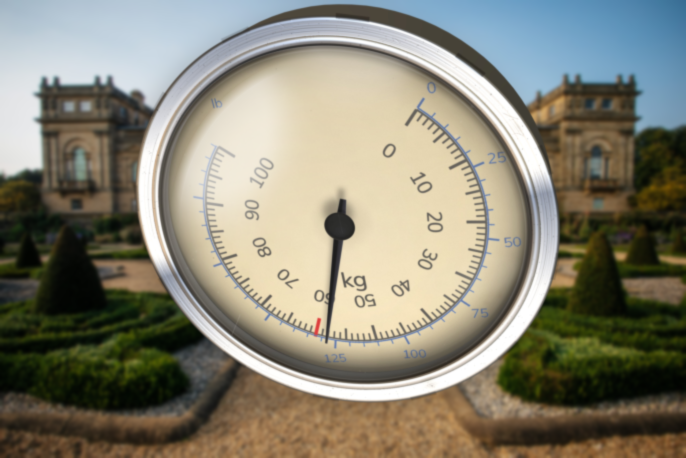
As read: **58** kg
